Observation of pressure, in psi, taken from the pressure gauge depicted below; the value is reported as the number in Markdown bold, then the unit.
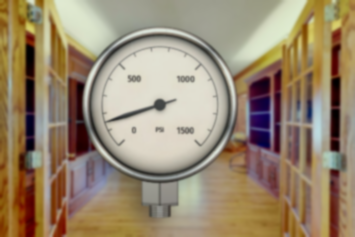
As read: **150** psi
